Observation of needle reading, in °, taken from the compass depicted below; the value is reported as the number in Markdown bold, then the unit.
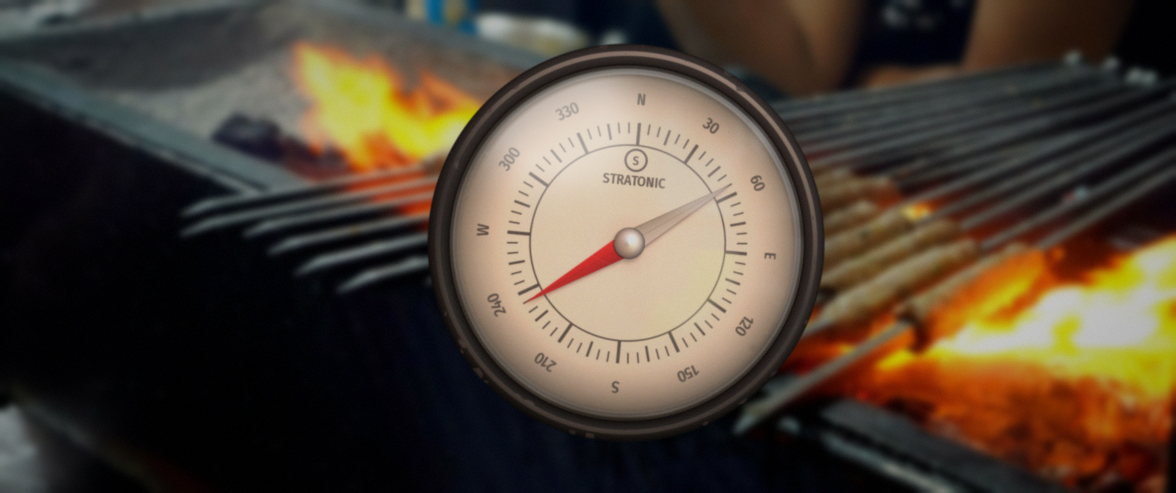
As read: **235** °
